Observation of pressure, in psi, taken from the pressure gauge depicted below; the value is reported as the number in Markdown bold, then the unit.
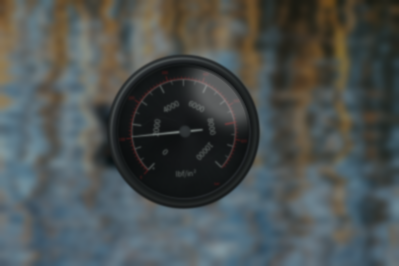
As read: **1500** psi
